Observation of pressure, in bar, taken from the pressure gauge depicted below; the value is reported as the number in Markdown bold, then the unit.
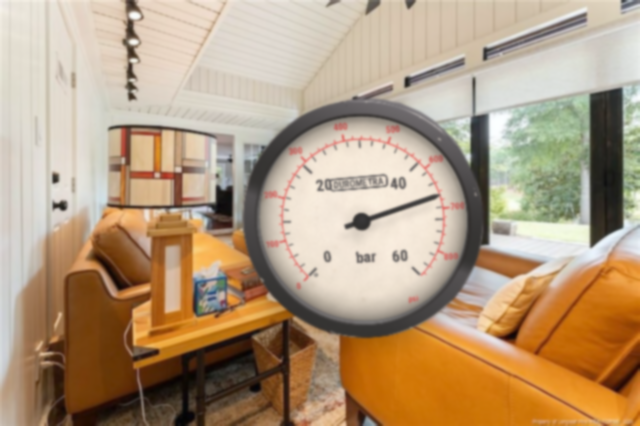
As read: **46** bar
